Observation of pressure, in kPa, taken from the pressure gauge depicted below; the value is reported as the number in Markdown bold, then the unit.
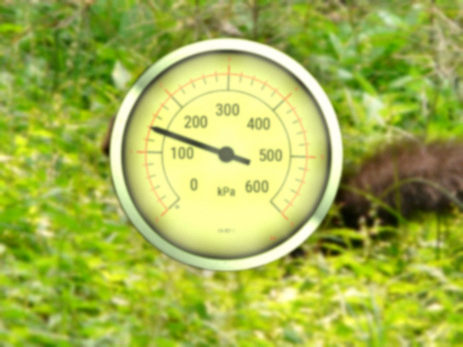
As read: **140** kPa
